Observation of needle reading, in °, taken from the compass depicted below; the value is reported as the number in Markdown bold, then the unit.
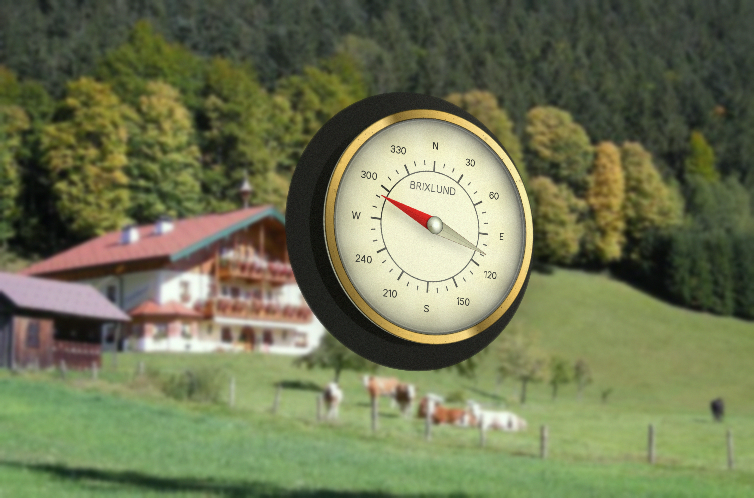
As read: **290** °
